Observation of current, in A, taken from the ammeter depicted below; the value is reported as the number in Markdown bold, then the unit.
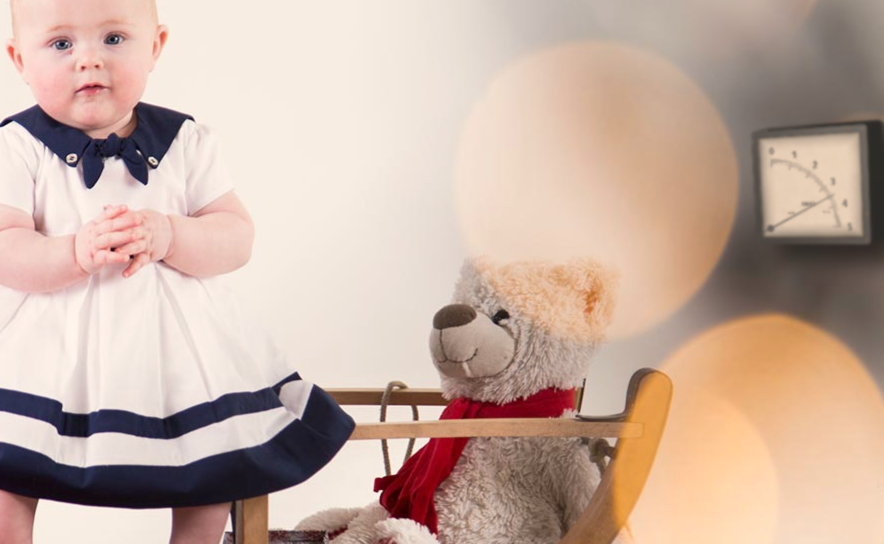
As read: **3.5** A
